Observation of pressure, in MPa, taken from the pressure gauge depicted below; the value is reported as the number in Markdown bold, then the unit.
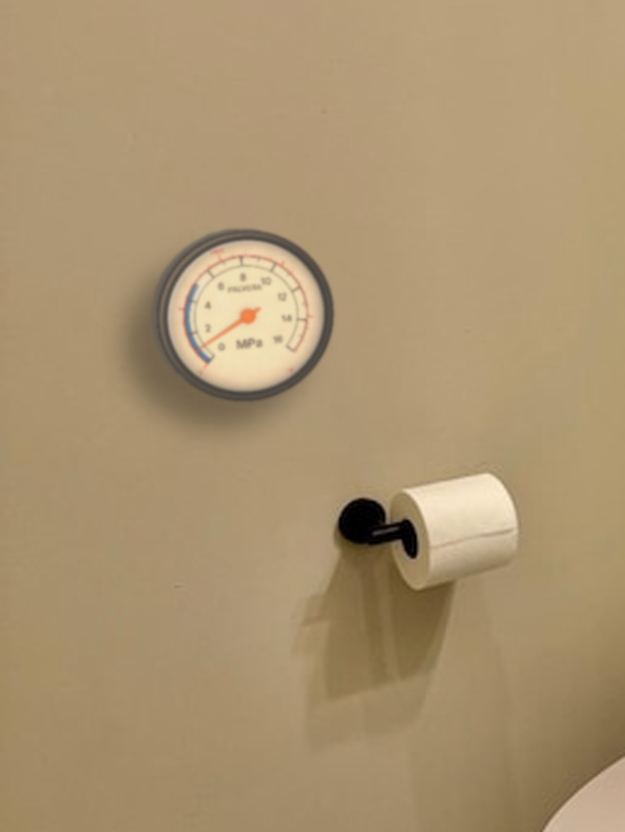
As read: **1** MPa
